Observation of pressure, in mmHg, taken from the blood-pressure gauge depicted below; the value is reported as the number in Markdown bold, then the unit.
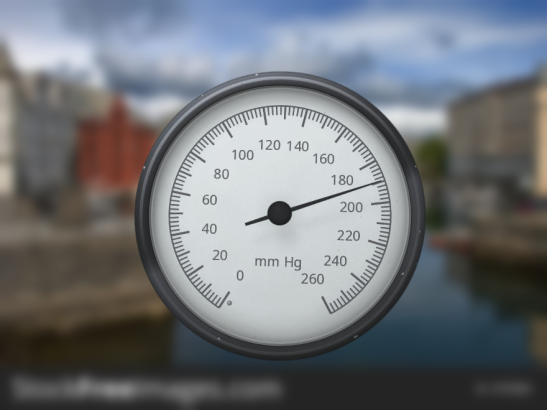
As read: **190** mmHg
